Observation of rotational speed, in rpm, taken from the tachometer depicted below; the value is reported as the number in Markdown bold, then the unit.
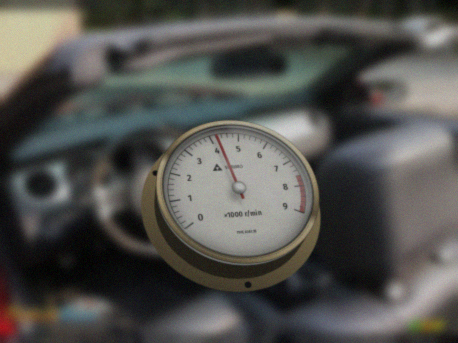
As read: **4200** rpm
